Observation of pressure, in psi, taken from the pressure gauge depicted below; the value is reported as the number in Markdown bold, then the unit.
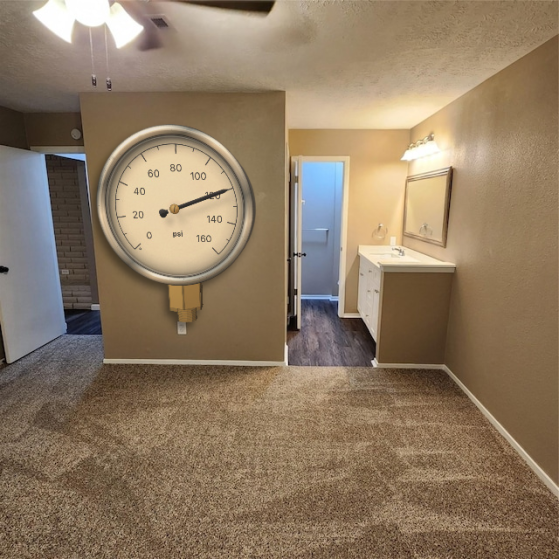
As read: **120** psi
